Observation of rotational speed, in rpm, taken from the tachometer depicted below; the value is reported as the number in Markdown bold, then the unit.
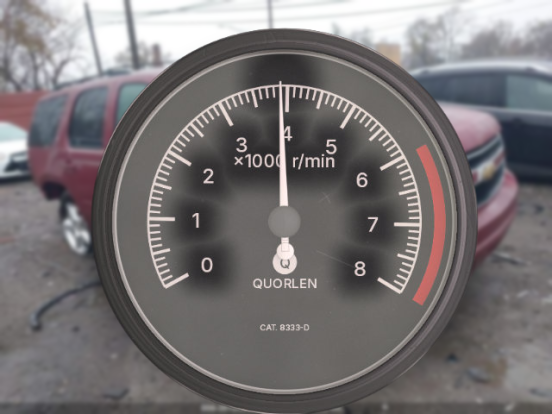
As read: **3900** rpm
